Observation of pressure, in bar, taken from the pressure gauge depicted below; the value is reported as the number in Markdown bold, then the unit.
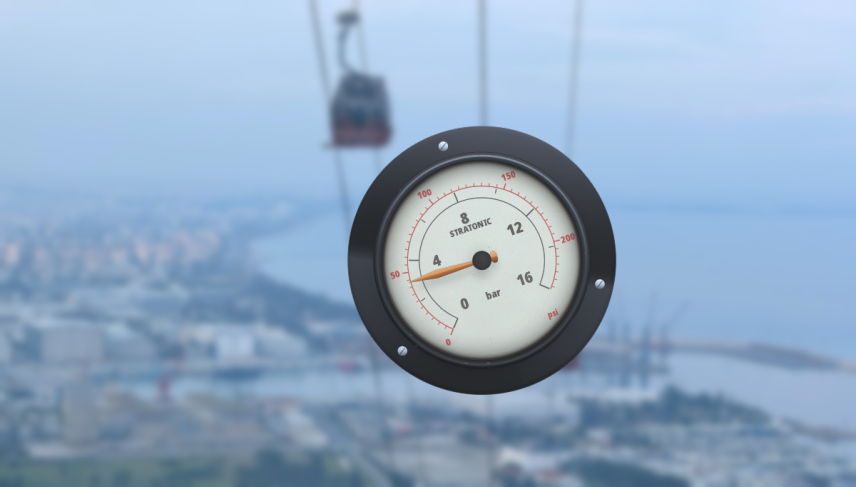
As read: **3** bar
